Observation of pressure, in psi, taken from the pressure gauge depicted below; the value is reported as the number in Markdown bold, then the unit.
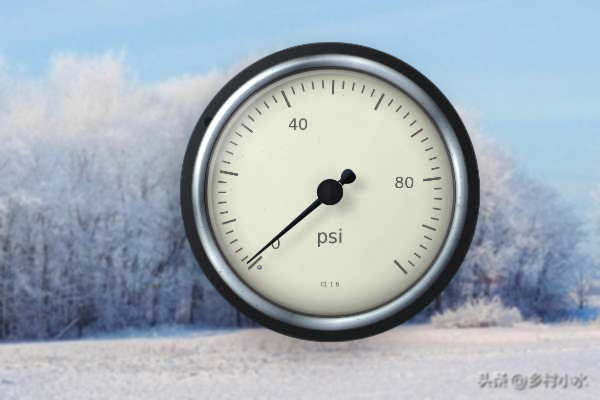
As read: **1** psi
